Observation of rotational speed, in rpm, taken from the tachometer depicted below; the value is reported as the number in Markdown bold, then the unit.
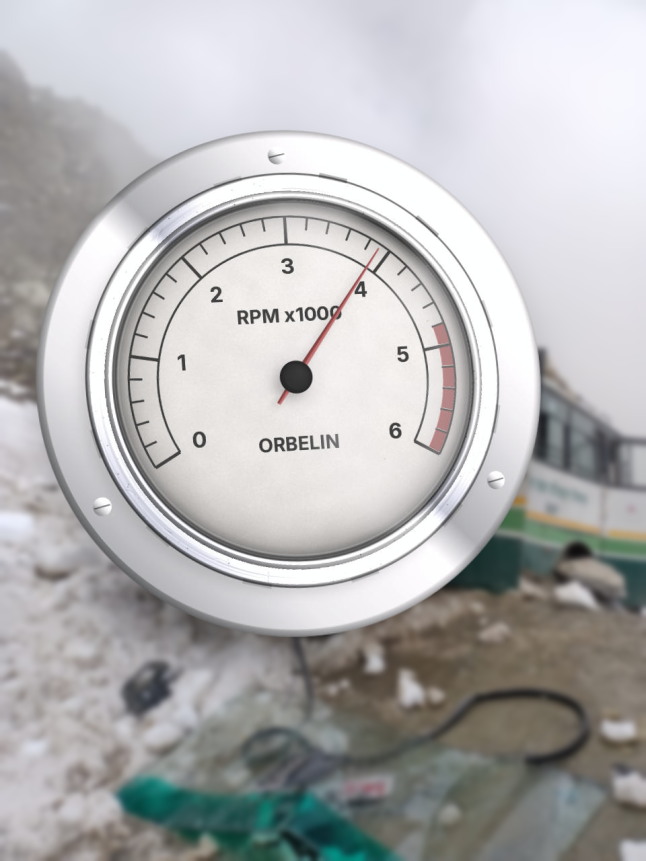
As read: **3900** rpm
